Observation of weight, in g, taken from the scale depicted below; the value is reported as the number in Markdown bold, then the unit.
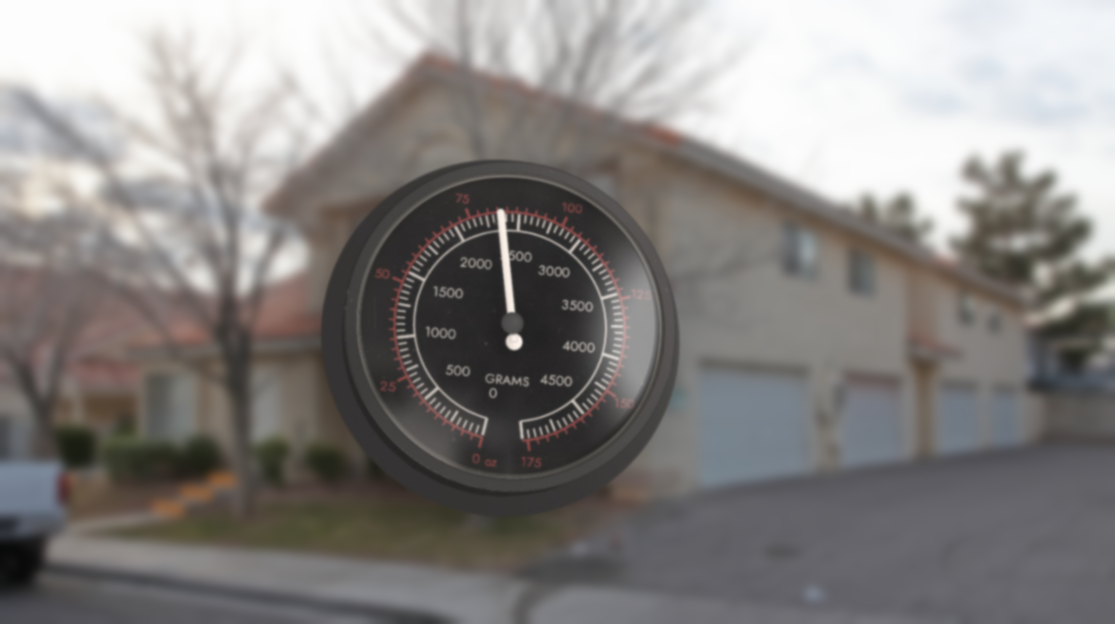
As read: **2350** g
